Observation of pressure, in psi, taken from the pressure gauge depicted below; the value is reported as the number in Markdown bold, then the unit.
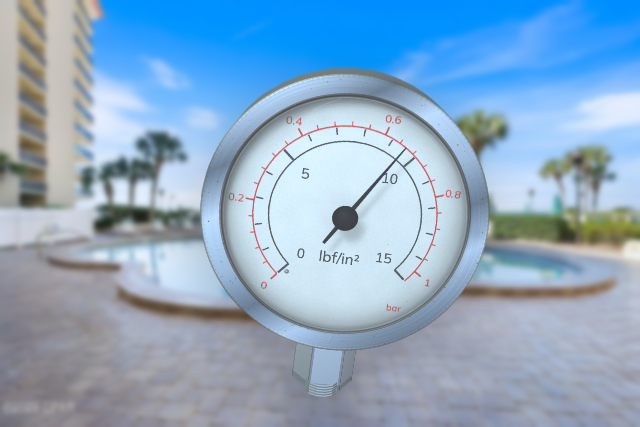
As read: **9.5** psi
